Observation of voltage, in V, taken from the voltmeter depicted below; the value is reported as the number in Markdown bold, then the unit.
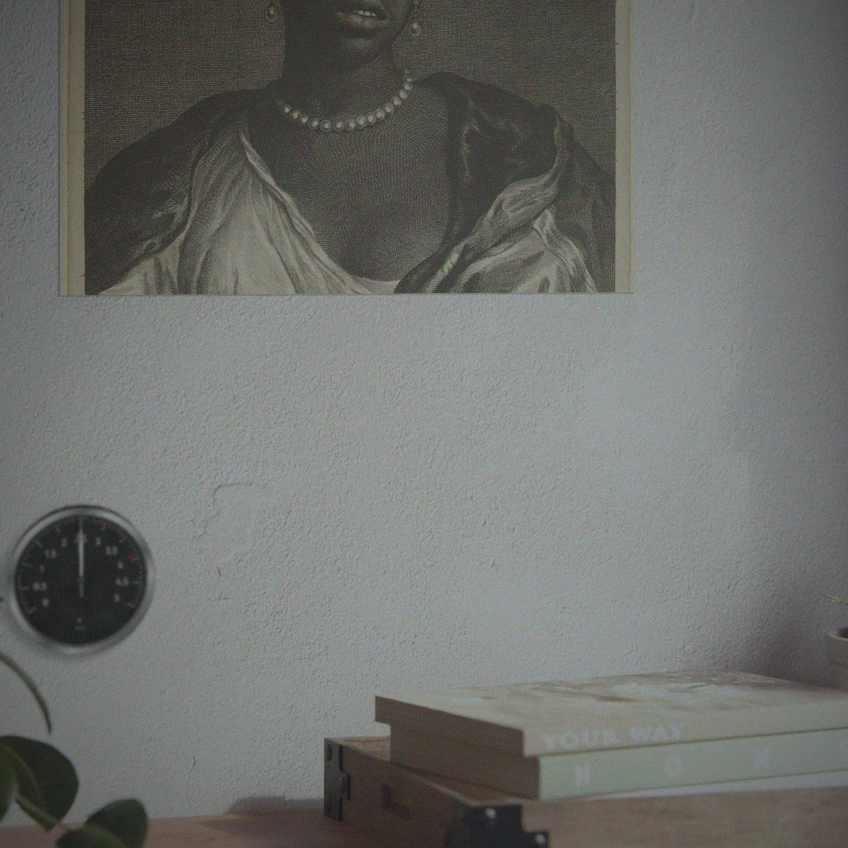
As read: **2.5** V
